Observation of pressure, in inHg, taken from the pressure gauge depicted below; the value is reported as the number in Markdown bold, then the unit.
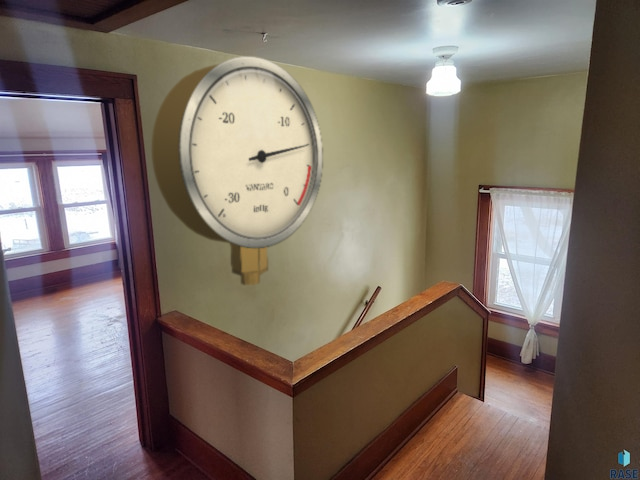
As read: **-6** inHg
